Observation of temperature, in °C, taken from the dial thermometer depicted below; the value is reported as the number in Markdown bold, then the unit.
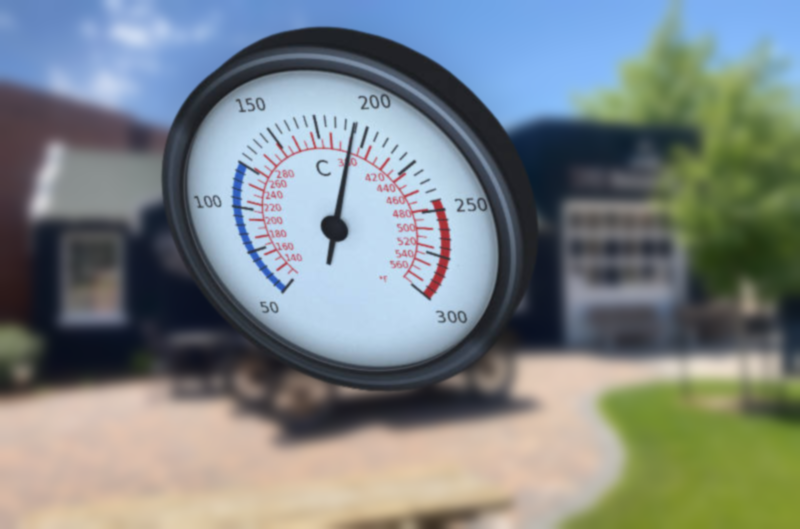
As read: **195** °C
